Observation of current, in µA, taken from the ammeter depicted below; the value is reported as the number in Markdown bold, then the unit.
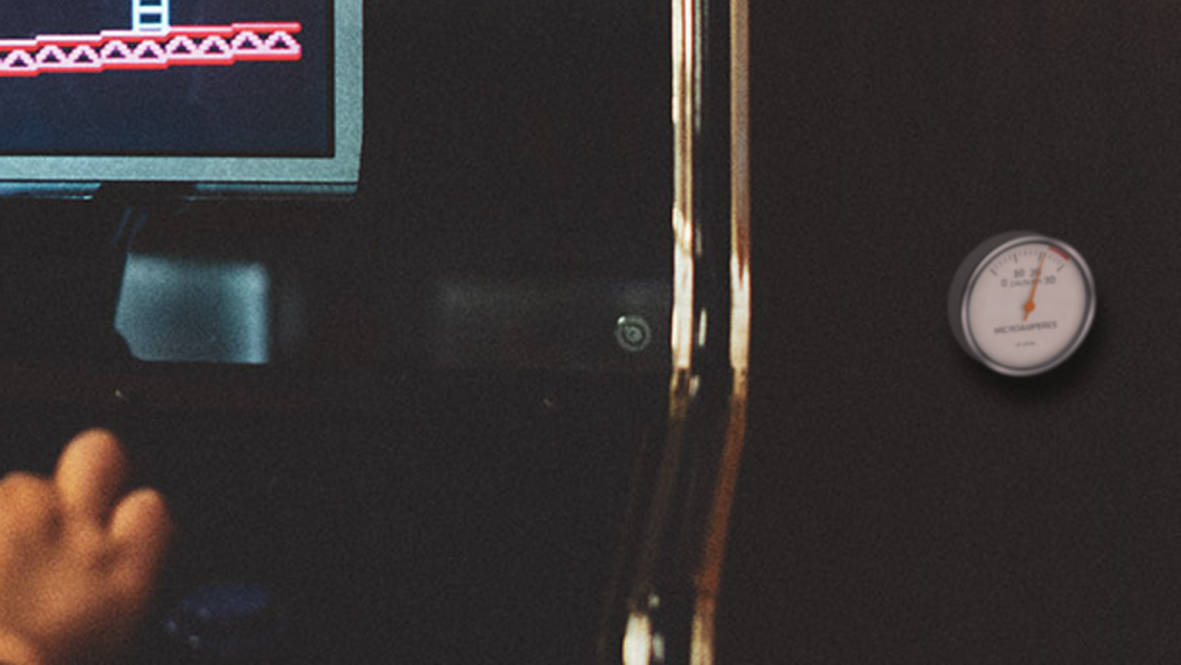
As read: **20** µA
